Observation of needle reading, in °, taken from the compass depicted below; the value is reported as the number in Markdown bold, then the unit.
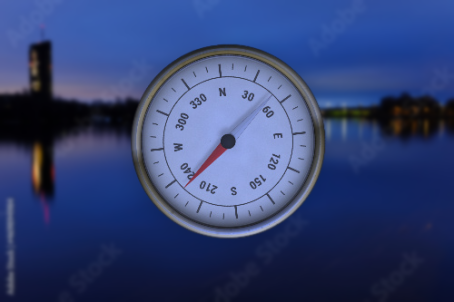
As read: **230** °
